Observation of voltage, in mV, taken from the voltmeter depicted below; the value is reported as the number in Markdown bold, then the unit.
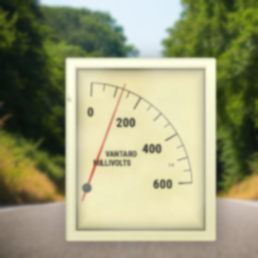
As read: **125** mV
